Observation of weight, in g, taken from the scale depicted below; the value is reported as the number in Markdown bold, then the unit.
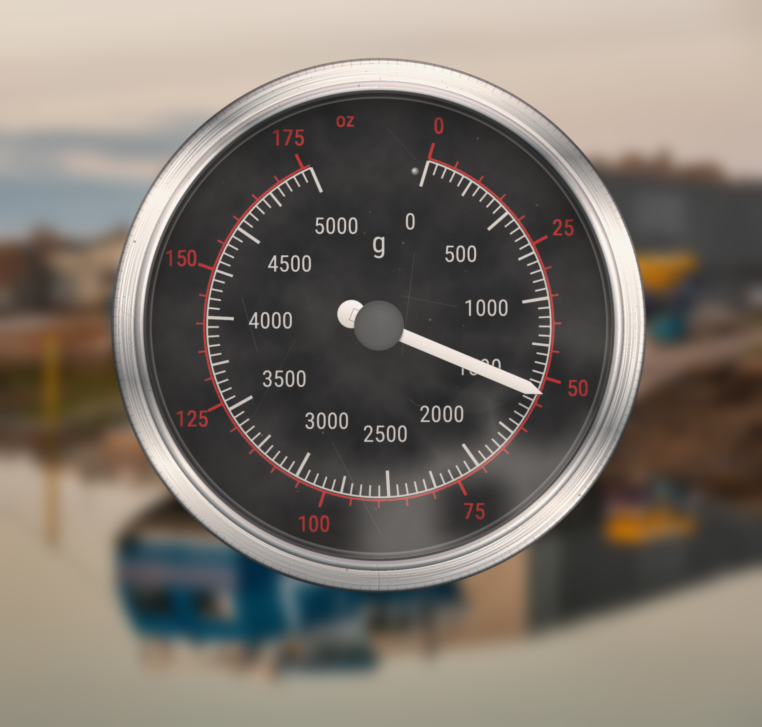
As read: **1500** g
